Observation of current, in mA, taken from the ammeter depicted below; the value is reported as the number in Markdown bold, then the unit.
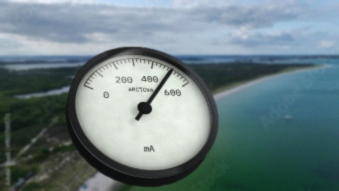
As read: **500** mA
